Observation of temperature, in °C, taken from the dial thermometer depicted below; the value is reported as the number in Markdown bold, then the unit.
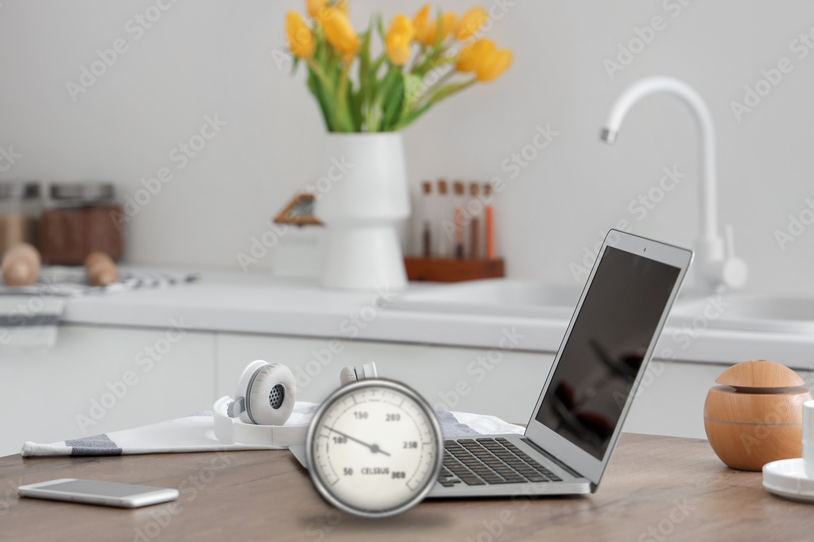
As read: **110** °C
